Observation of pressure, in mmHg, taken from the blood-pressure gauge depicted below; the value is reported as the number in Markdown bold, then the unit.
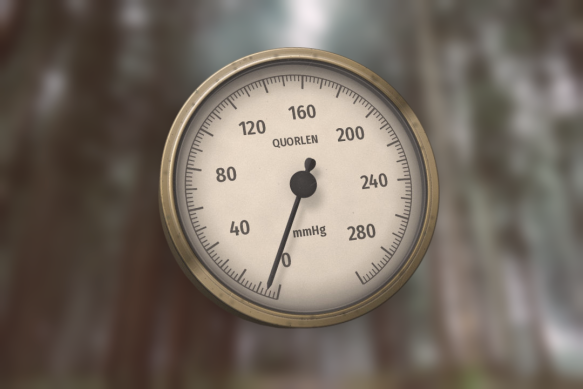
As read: **6** mmHg
